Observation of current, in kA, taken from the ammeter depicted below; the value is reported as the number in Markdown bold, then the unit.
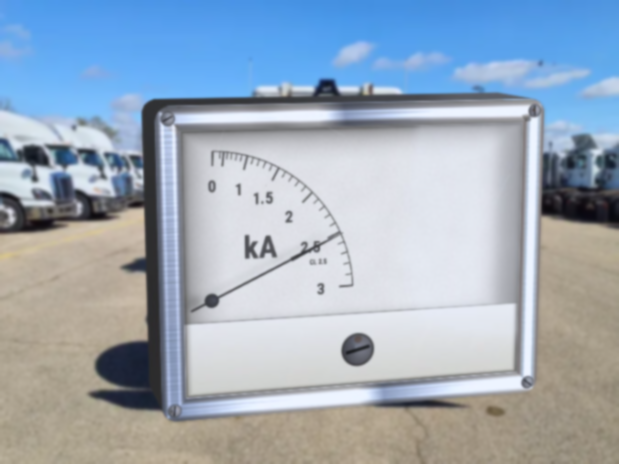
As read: **2.5** kA
